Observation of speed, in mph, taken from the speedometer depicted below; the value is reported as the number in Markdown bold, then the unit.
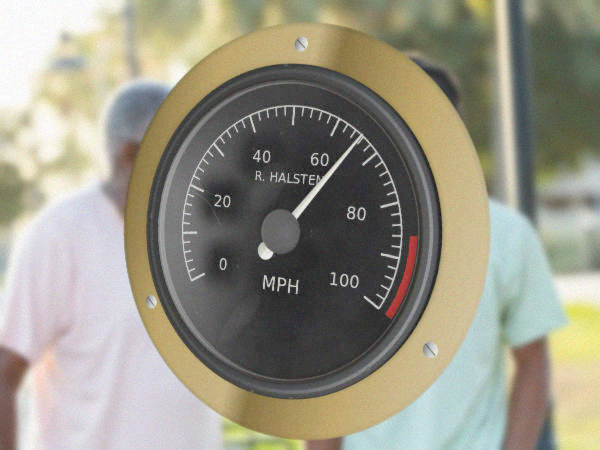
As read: **66** mph
